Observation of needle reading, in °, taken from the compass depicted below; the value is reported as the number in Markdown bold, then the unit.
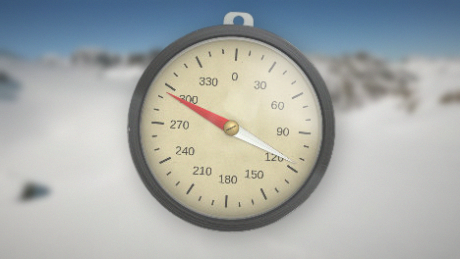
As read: **295** °
